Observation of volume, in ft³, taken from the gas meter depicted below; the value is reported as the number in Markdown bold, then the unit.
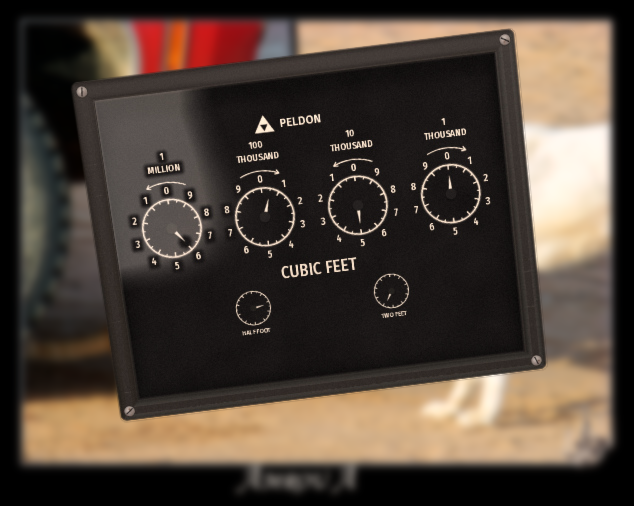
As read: **605000** ft³
